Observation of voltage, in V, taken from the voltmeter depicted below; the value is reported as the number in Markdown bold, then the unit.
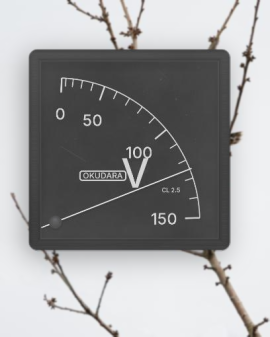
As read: **125** V
